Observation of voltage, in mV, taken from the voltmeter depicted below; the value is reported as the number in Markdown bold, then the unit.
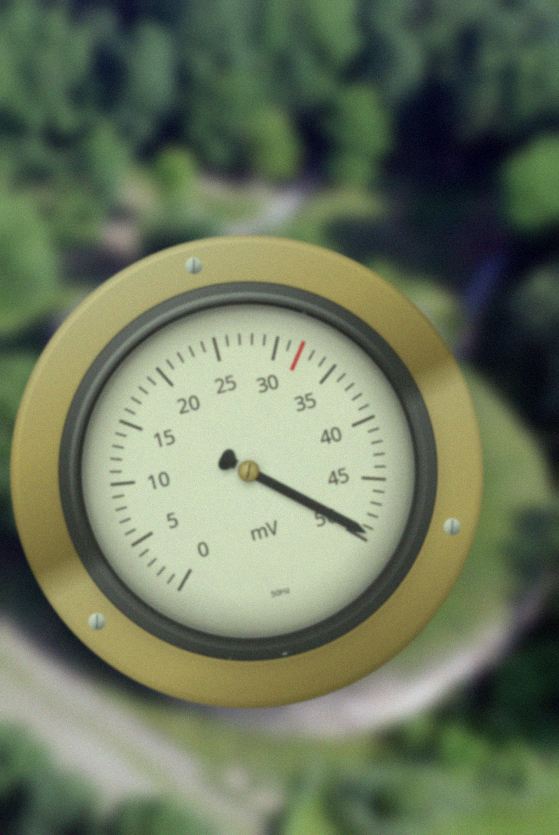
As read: **49.5** mV
